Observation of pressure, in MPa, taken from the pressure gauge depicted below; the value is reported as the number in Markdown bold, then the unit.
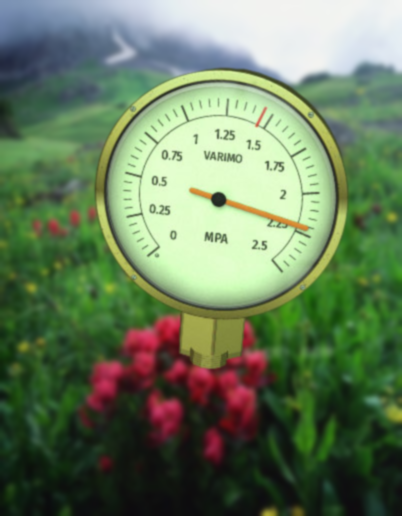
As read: **2.2** MPa
